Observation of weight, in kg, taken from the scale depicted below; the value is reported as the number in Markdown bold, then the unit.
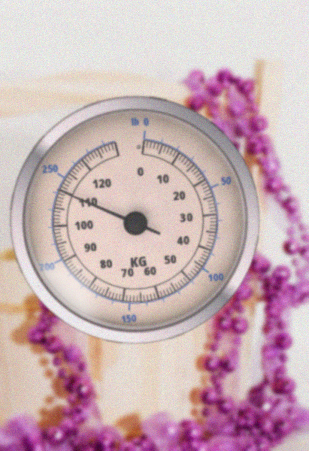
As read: **110** kg
